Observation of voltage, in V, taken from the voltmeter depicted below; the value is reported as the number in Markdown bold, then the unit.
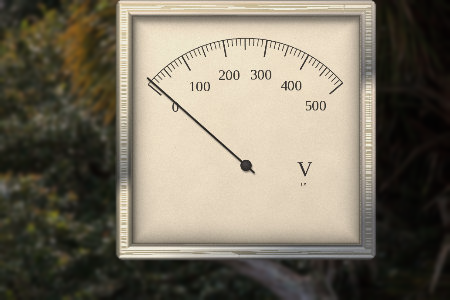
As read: **10** V
